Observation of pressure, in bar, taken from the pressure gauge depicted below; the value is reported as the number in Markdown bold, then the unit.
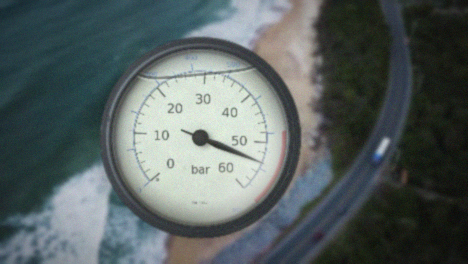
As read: **54** bar
